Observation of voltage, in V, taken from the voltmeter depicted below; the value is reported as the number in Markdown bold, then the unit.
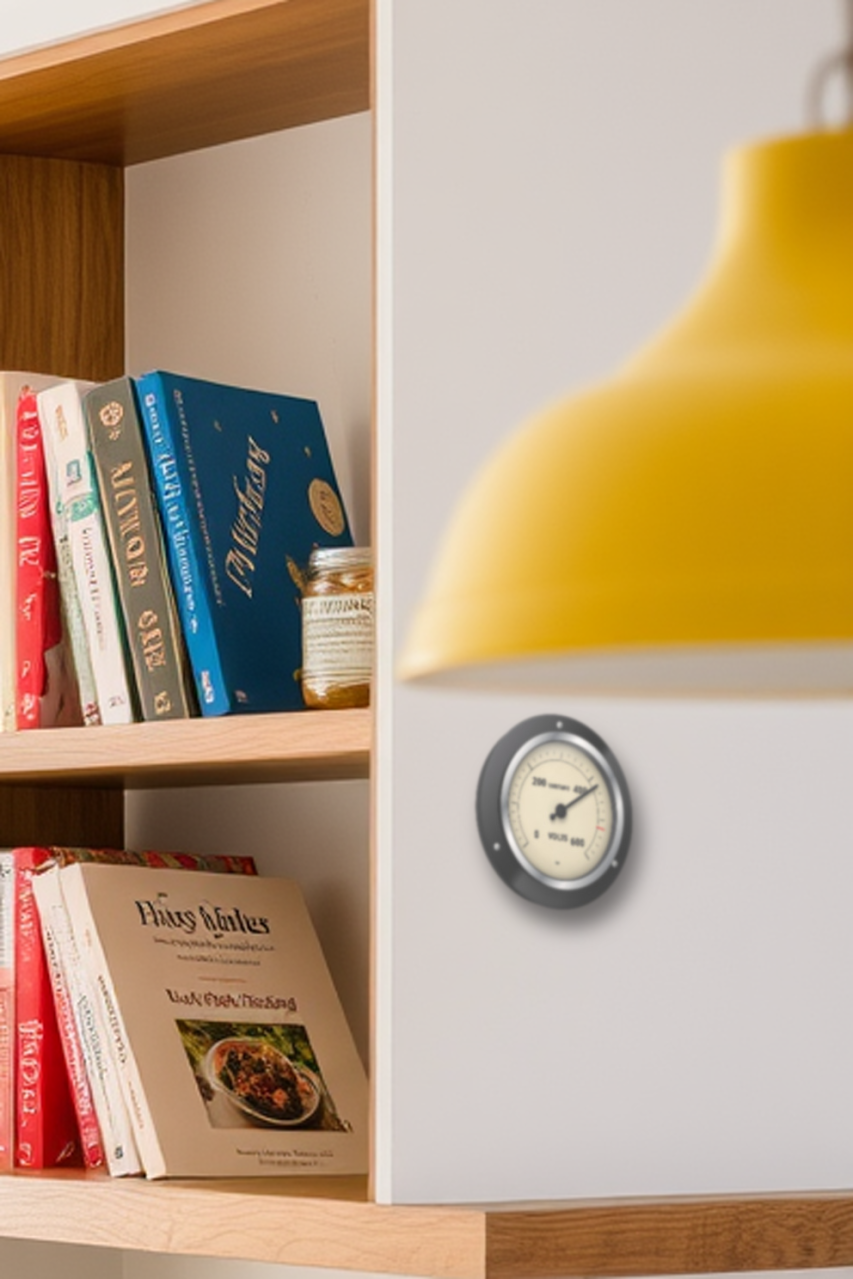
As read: **420** V
